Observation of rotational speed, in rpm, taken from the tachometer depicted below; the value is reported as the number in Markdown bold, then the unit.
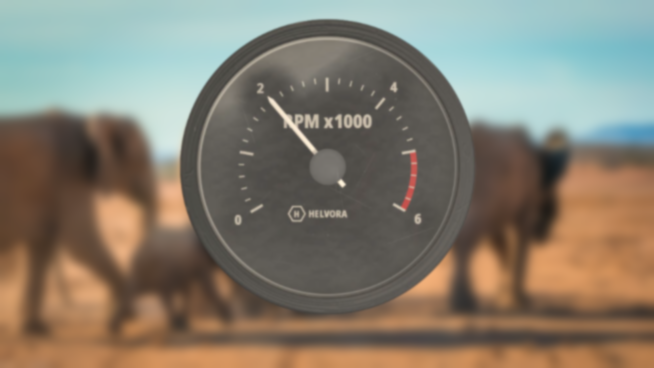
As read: **2000** rpm
